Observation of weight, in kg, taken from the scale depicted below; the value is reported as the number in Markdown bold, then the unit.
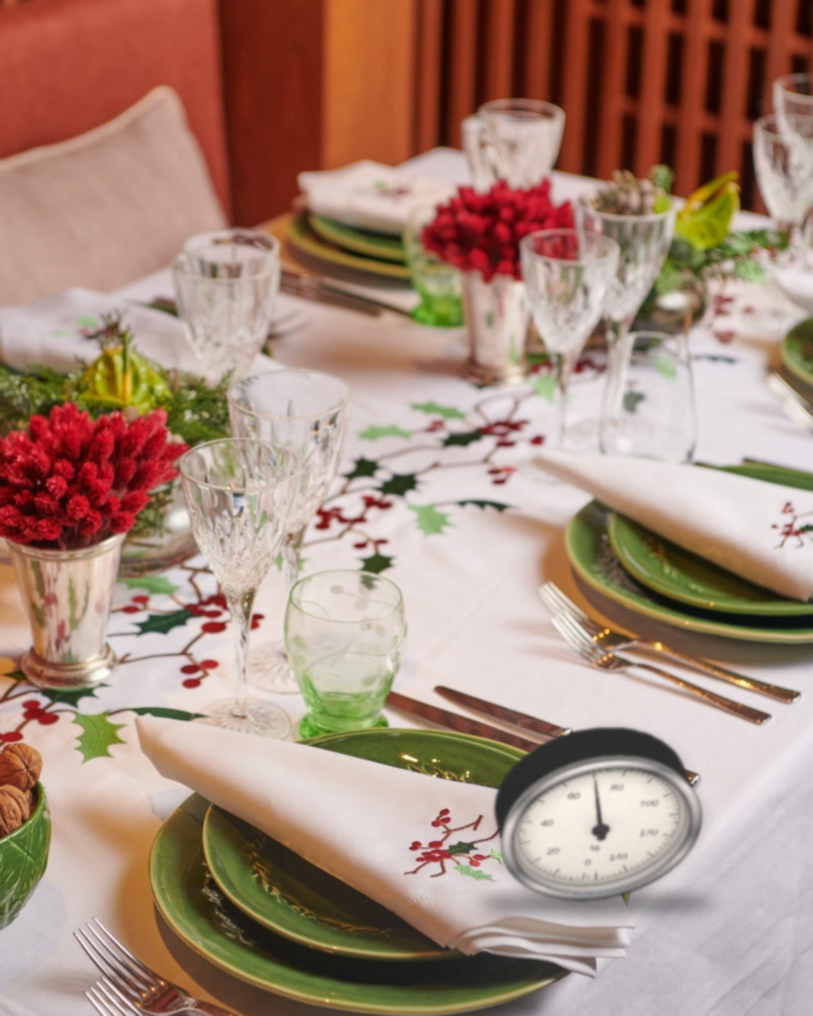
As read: **70** kg
